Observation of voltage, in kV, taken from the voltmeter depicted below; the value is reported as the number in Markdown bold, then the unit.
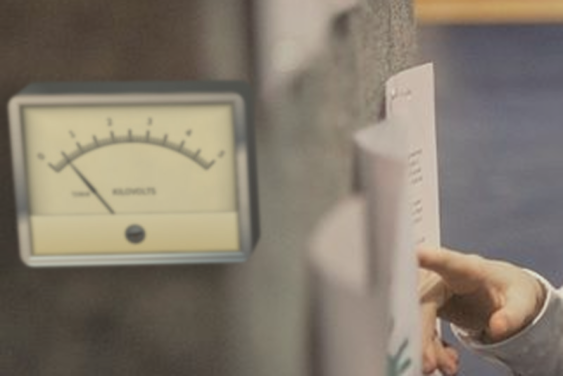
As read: **0.5** kV
